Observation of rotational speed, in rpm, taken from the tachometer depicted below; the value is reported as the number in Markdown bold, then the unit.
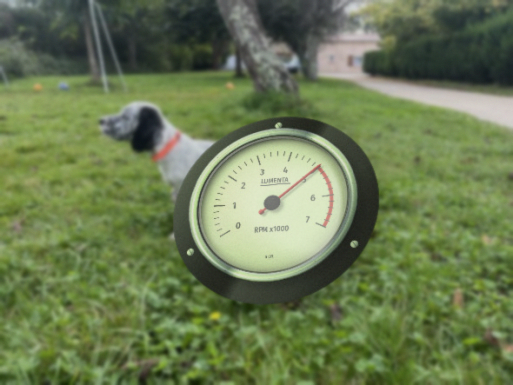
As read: **5000** rpm
